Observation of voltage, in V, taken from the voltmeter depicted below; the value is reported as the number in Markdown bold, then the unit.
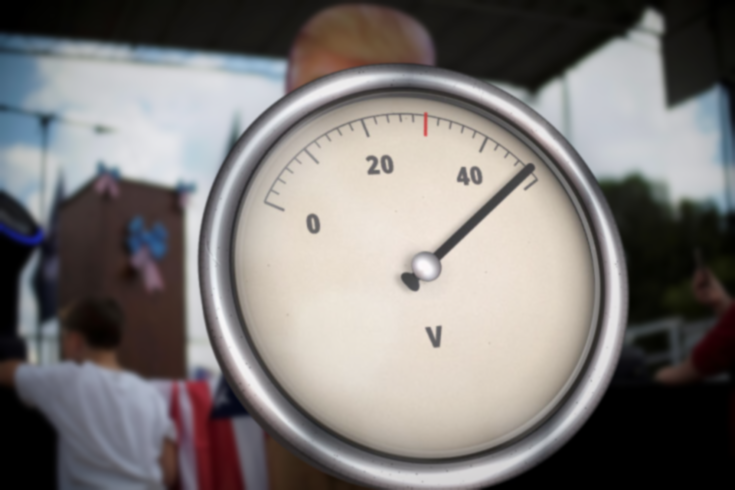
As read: **48** V
